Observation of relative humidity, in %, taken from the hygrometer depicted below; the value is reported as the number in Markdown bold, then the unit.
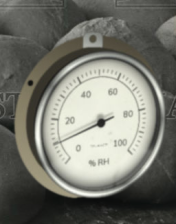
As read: **10** %
